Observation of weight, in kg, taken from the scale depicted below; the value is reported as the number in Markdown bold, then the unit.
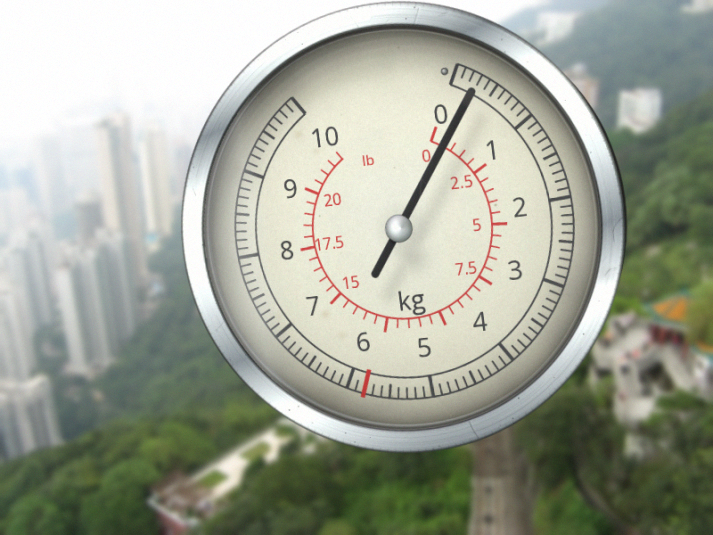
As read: **0.3** kg
